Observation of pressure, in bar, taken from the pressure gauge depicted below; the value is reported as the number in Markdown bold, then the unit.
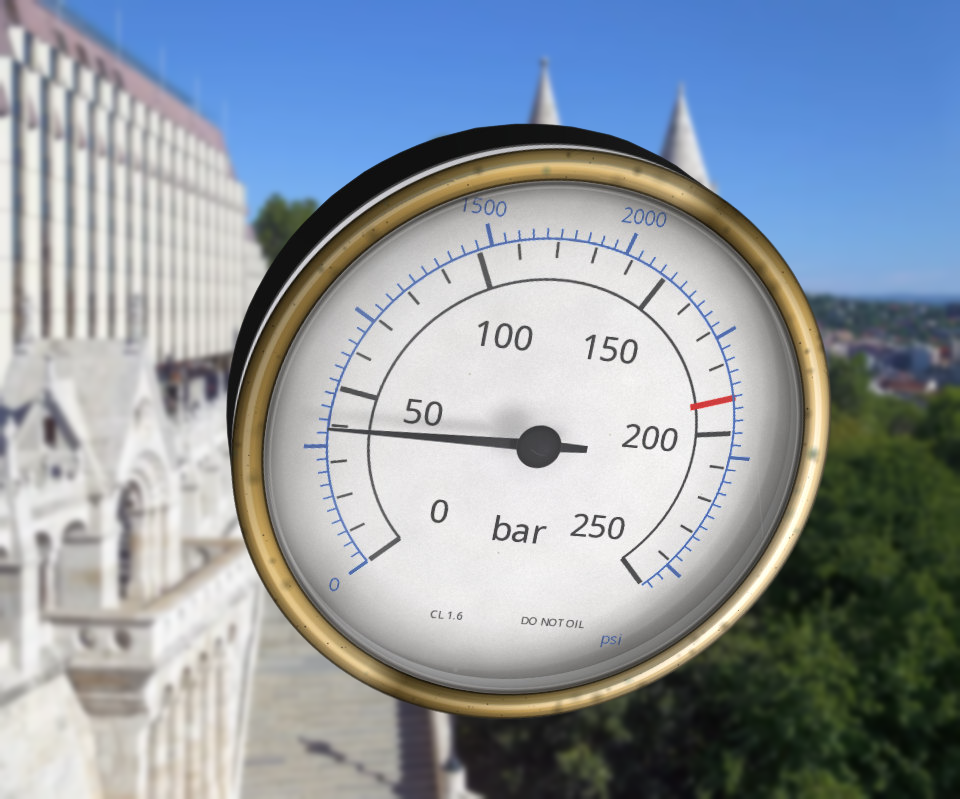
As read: **40** bar
